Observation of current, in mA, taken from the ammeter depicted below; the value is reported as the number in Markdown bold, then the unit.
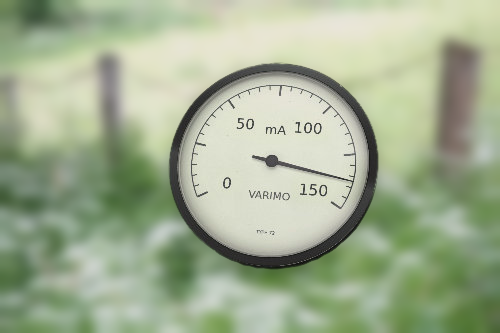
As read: **137.5** mA
